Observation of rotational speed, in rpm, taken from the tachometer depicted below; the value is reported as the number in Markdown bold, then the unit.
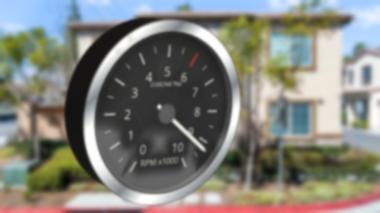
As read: **9250** rpm
